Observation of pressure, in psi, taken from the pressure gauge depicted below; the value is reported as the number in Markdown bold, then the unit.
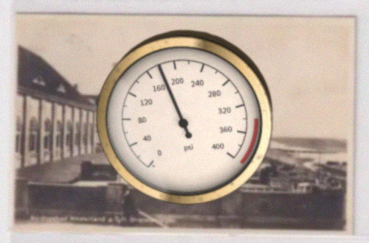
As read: **180** psi
